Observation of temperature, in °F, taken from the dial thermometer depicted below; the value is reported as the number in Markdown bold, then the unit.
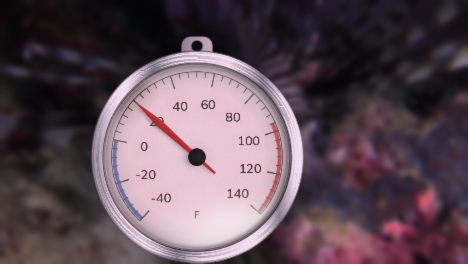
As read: **20** °F
